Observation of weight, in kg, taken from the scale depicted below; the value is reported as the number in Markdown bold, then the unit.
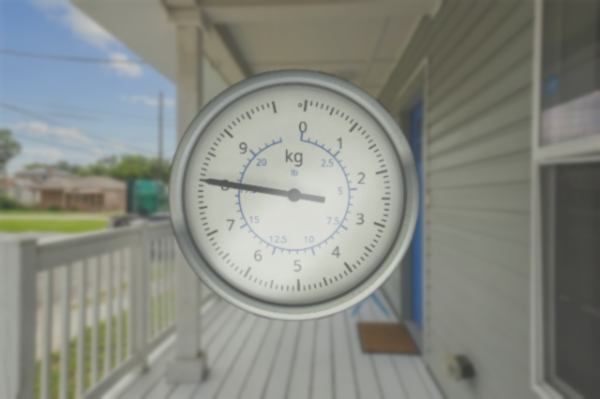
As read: **8** kg
